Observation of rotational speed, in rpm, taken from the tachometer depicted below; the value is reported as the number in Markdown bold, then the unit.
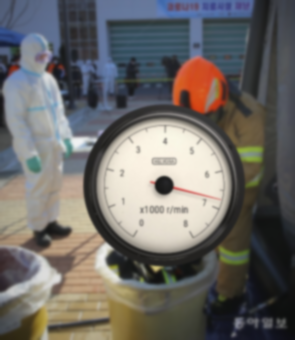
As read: **6750** rpm
